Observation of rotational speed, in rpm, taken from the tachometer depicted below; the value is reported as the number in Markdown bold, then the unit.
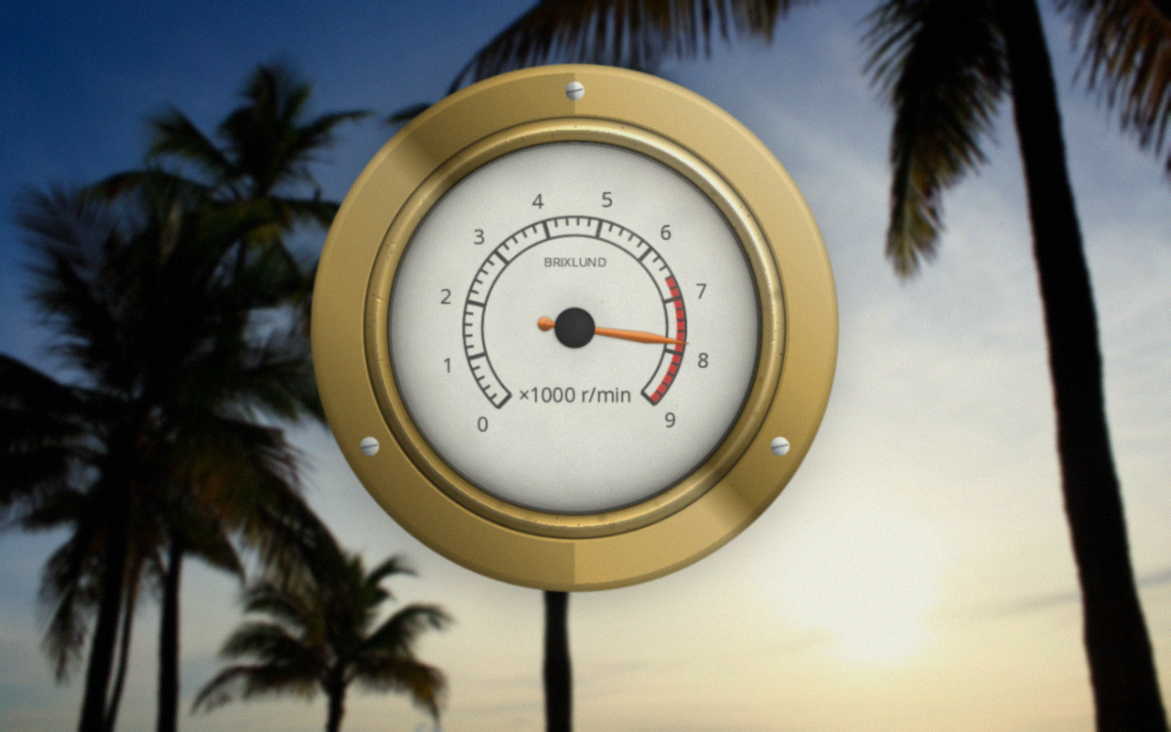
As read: **7800** rpm
